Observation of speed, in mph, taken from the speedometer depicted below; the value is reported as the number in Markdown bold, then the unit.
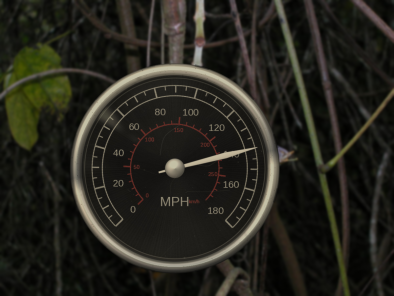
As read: **140** mph
